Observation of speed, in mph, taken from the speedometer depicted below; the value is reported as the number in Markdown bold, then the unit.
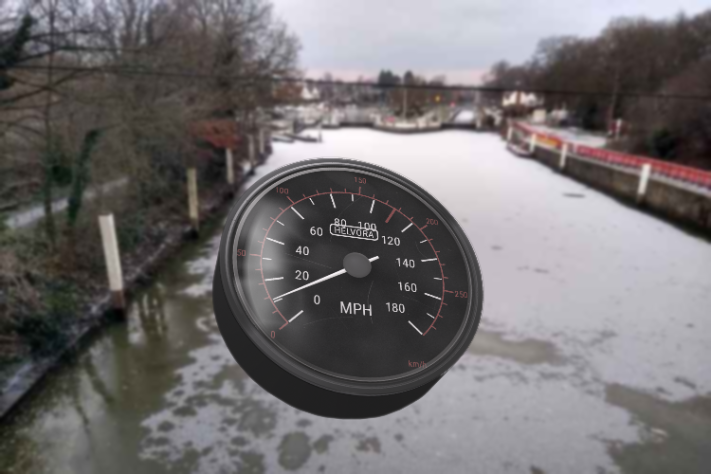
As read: **10** mph
